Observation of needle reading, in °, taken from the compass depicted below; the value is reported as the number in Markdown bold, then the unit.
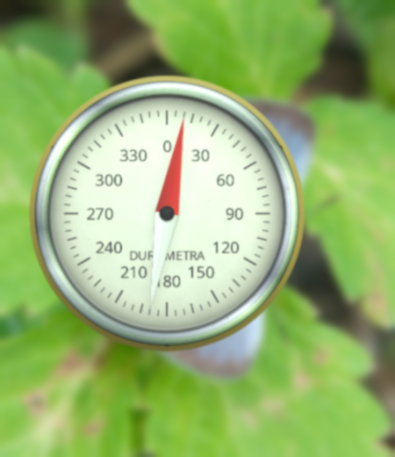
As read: **10** °
